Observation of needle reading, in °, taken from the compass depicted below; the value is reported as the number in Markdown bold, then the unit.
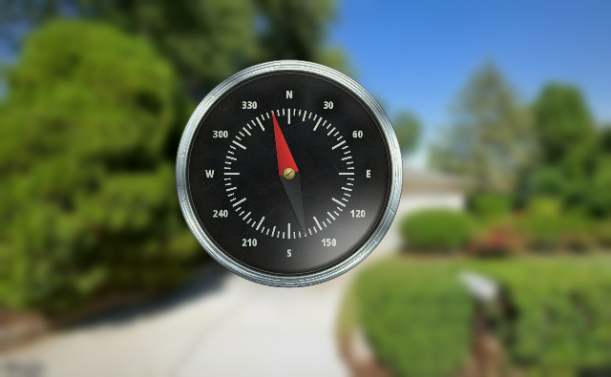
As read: **345** °
